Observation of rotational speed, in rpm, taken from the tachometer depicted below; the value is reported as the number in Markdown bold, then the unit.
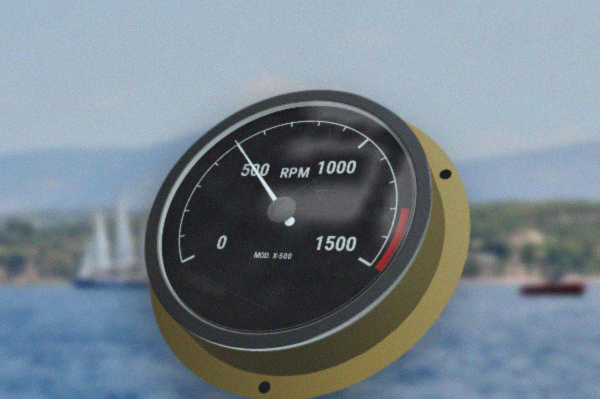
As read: **500** rpm
